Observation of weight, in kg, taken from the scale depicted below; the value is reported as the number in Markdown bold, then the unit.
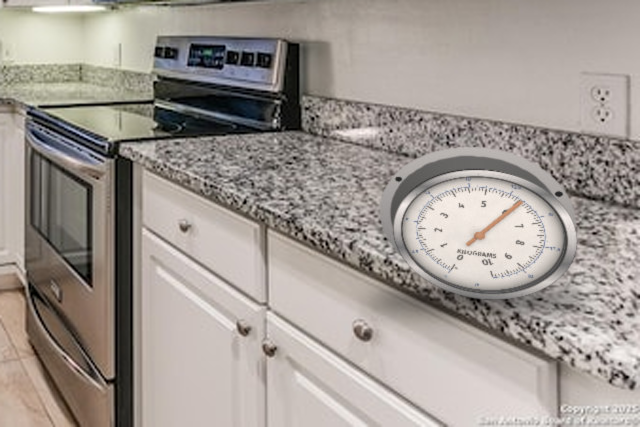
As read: **6** kg
